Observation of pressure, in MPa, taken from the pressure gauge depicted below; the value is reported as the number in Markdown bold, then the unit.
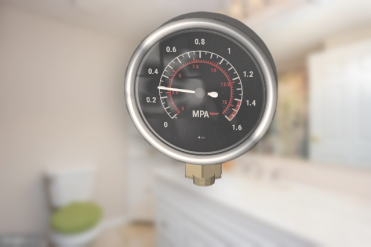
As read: **0.3** MPa
